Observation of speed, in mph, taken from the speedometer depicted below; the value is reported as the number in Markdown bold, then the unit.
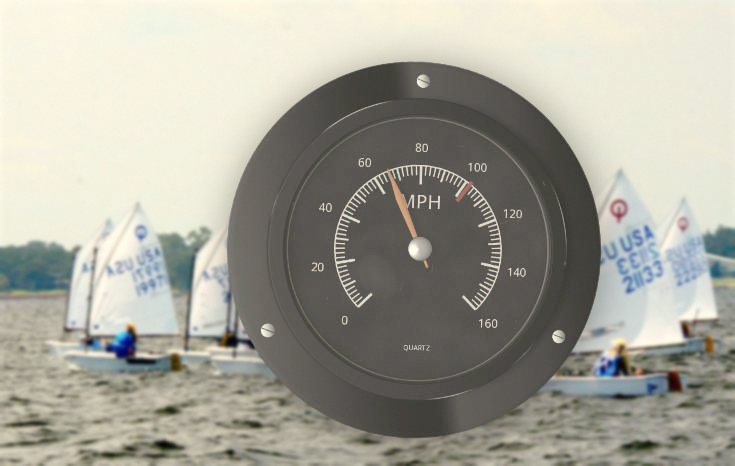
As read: **66** mph
